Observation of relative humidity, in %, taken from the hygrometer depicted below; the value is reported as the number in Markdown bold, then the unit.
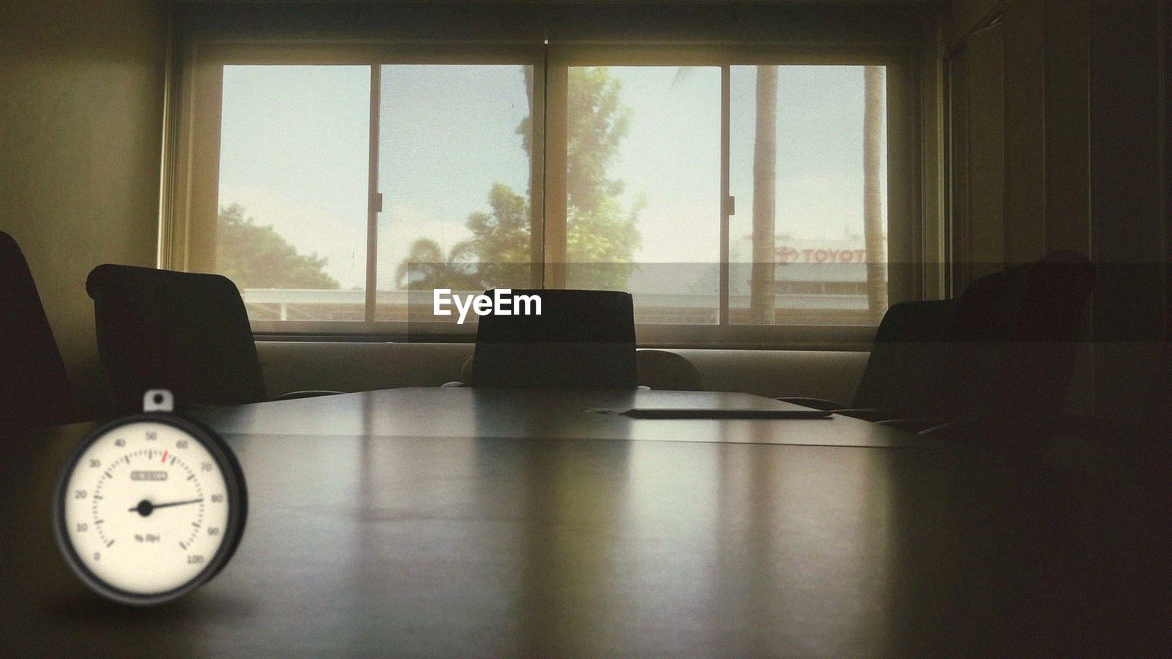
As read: **80** %
